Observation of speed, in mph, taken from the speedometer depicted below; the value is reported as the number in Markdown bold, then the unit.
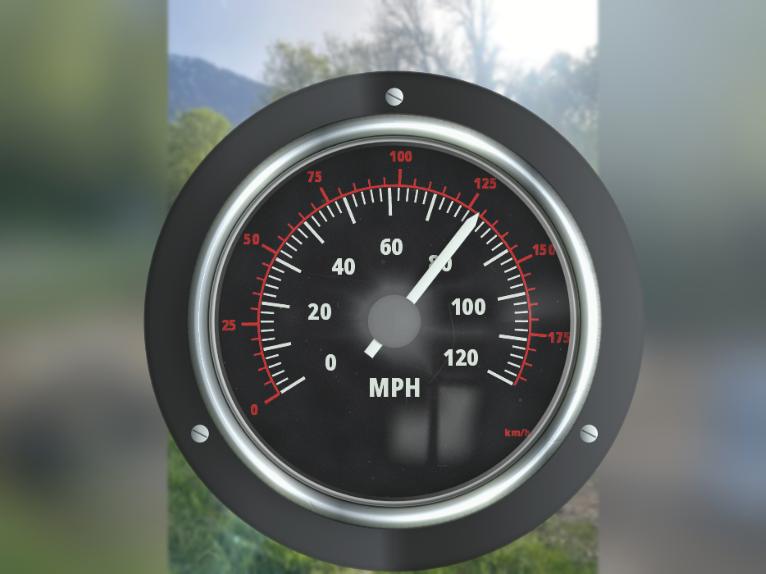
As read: **80** mph
